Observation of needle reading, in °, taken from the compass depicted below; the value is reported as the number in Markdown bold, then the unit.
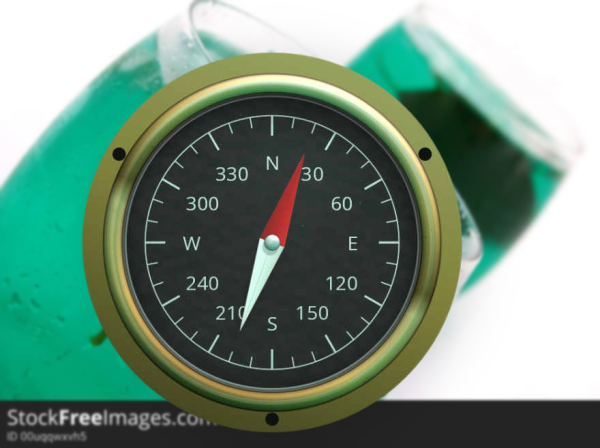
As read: **20** °
